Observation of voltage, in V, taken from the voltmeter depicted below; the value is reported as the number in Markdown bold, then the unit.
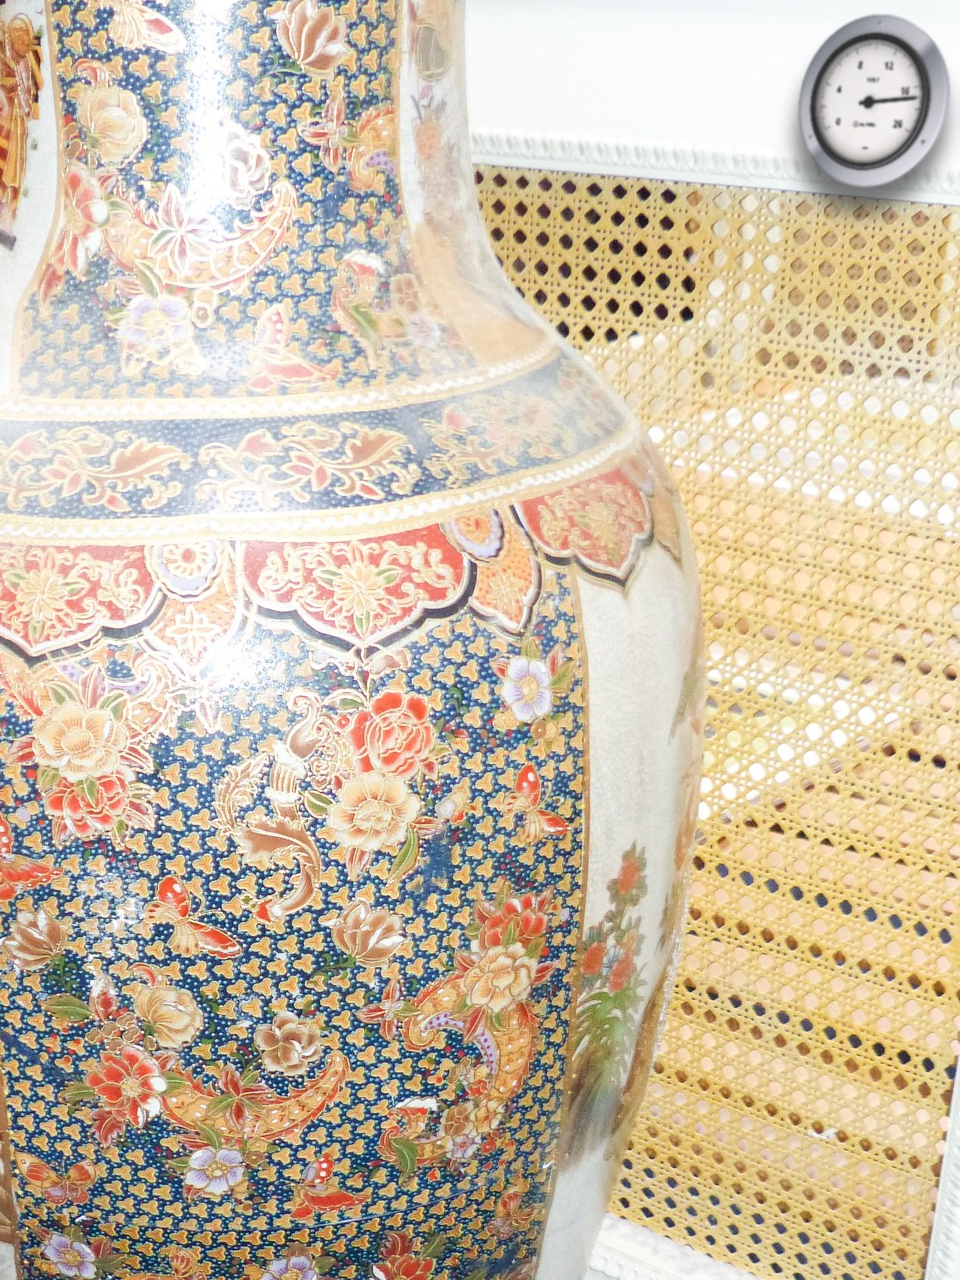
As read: **17** V
